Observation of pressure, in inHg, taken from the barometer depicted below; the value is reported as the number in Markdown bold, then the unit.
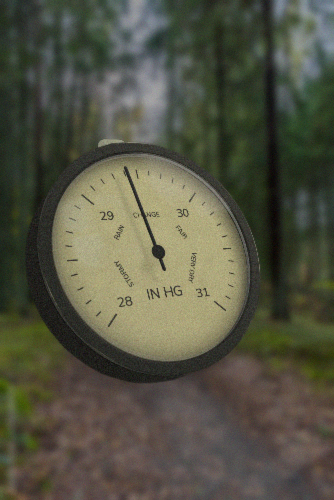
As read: **29.4** inHg
